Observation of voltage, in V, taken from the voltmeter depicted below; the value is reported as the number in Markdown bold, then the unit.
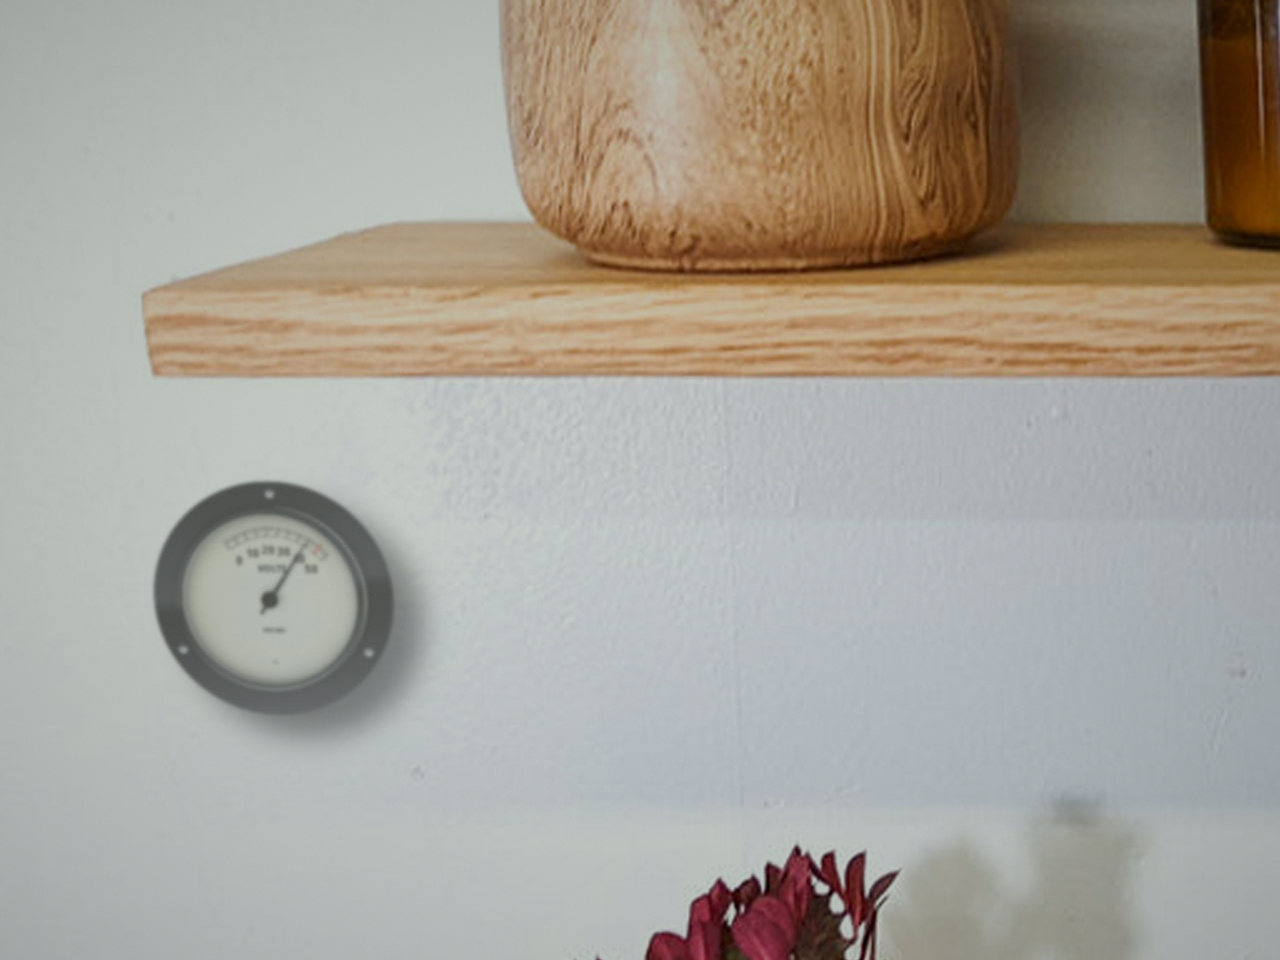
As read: **40** V
